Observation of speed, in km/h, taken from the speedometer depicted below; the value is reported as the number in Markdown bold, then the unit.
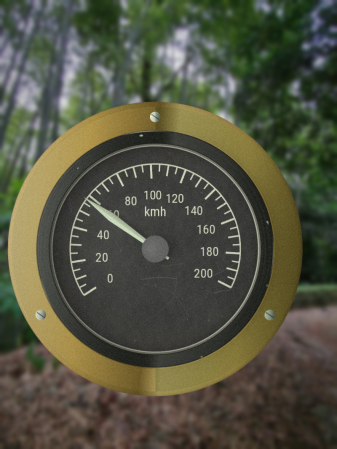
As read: **57.5** km/h
